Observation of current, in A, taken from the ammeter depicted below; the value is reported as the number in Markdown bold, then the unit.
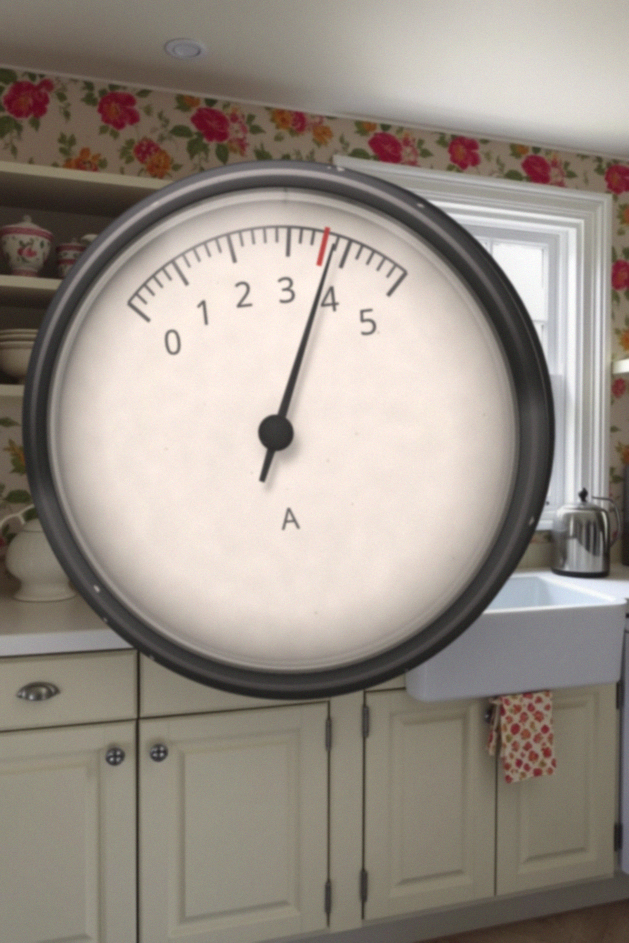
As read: **3.8** A
